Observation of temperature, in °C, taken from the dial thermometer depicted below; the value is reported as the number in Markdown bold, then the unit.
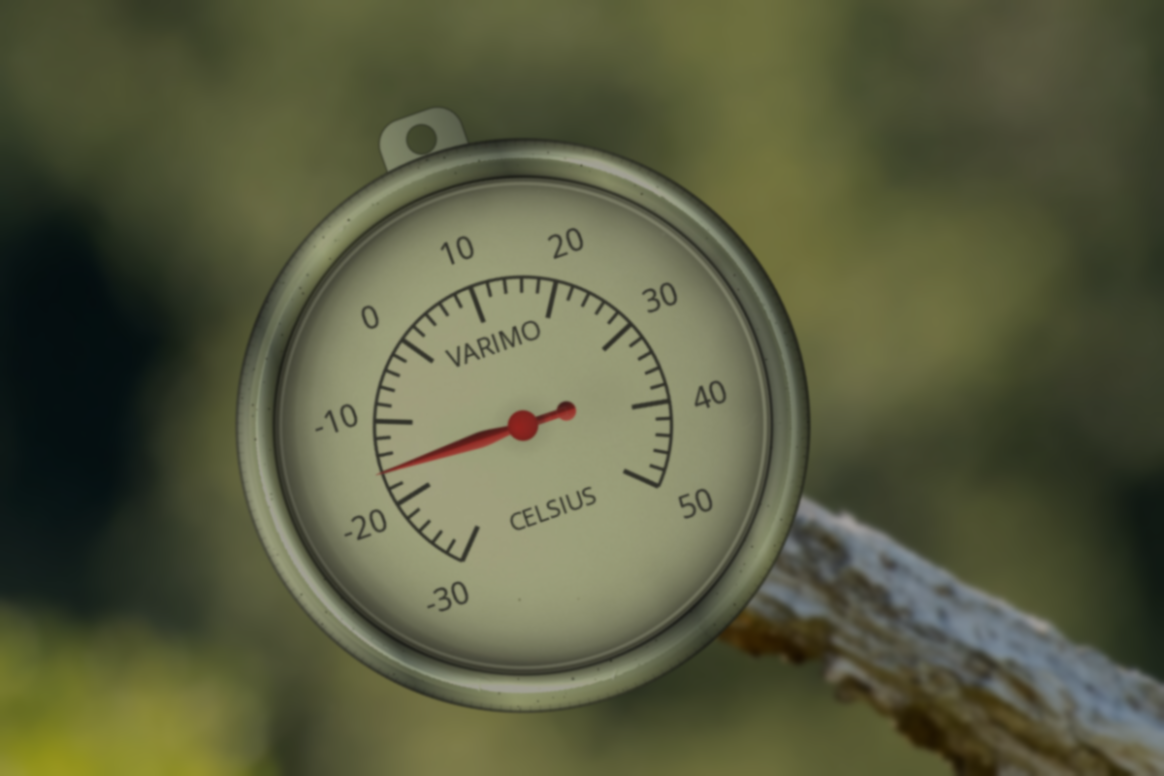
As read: **-16** °C
